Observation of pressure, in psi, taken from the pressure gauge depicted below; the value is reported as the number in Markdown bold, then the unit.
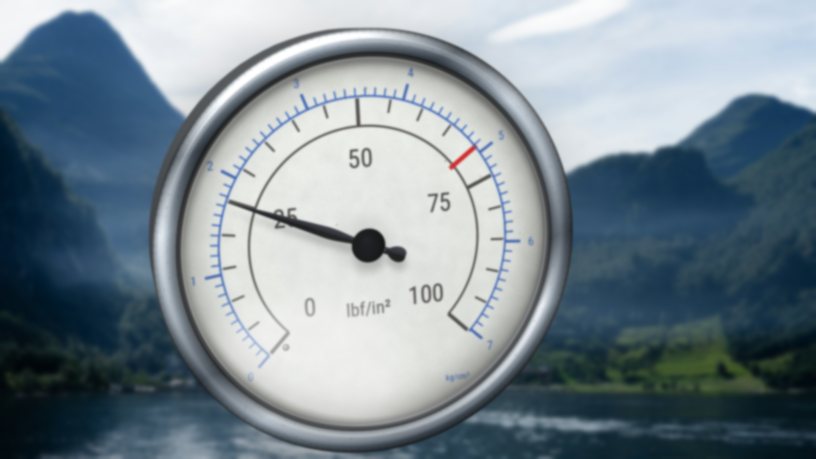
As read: **25** psi
